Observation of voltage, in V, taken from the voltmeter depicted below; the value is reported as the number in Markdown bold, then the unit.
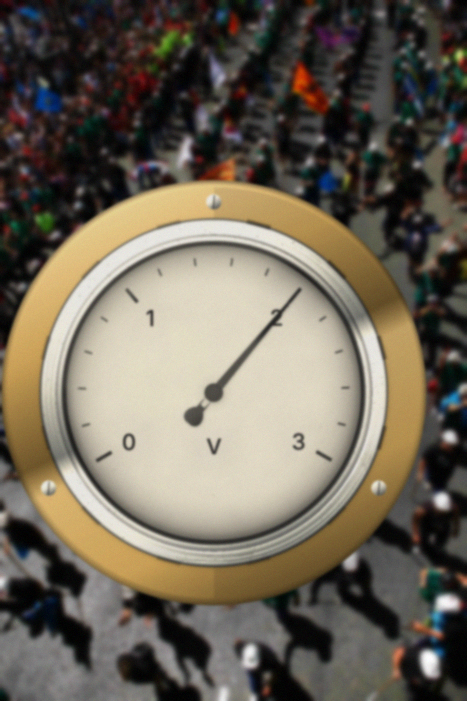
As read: **2** V
